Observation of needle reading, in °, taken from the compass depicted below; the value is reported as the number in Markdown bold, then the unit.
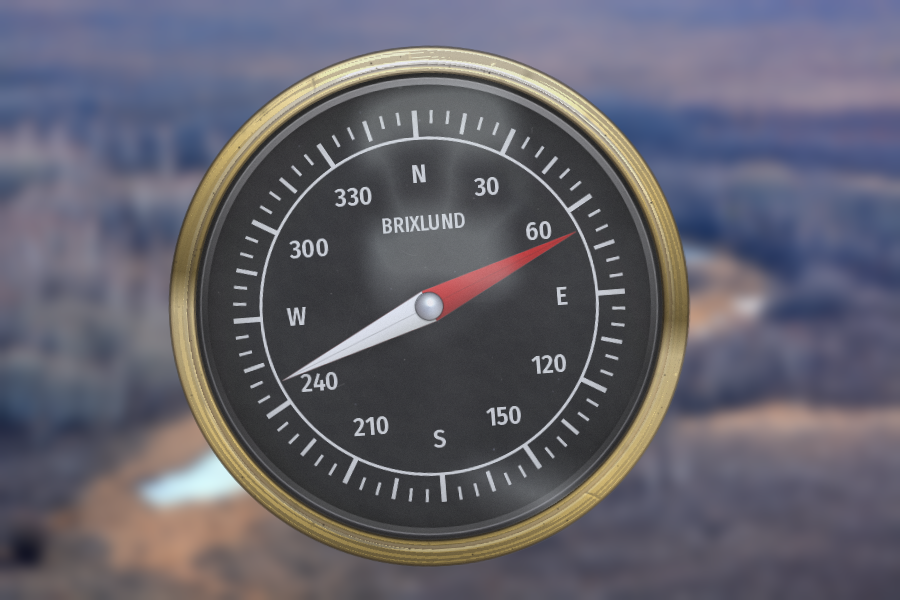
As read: **67.5** °
